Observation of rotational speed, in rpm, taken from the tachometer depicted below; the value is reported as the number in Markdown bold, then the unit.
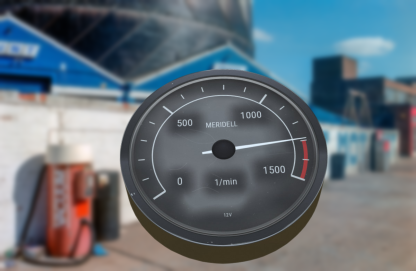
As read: **1300** rpm
